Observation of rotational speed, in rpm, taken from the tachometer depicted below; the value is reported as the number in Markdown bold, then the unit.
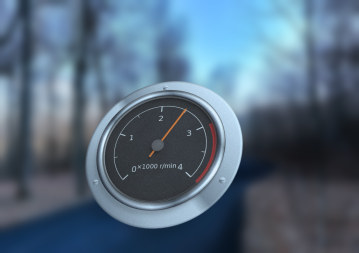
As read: **2500** rpm
